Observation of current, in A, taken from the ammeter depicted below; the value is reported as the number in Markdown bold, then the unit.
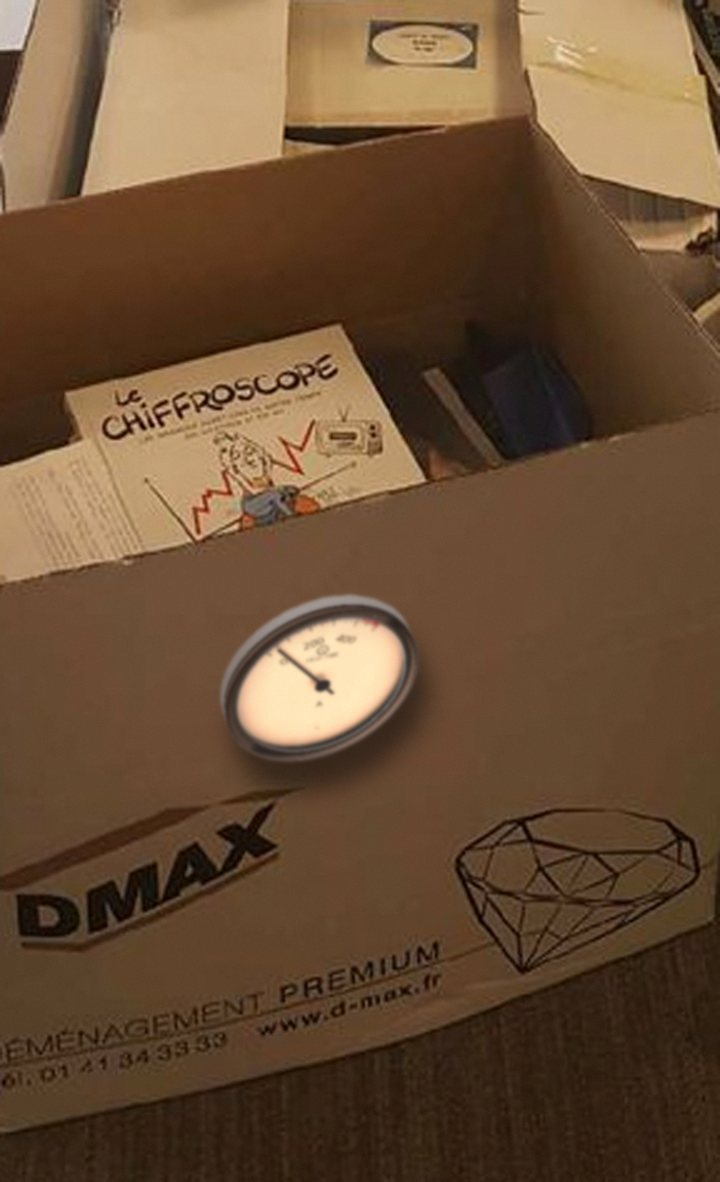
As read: **50** A
